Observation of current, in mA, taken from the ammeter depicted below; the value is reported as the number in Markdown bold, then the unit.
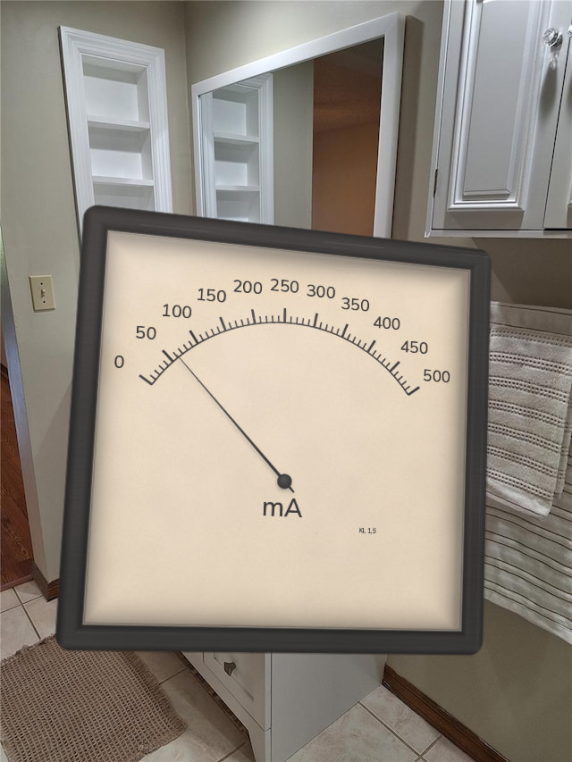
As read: **60** mA
